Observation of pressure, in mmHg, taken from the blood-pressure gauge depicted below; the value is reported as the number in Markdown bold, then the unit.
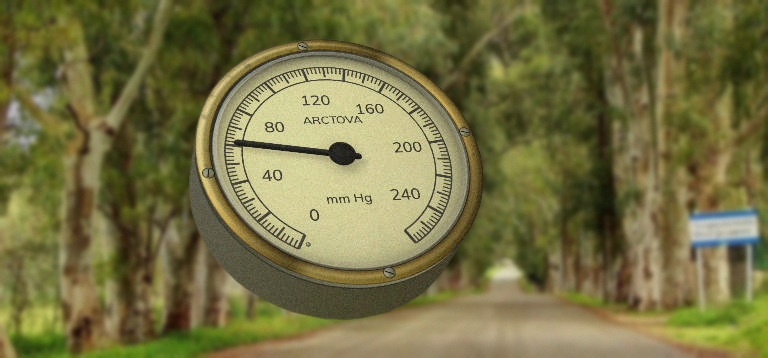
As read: **60** mmHg
